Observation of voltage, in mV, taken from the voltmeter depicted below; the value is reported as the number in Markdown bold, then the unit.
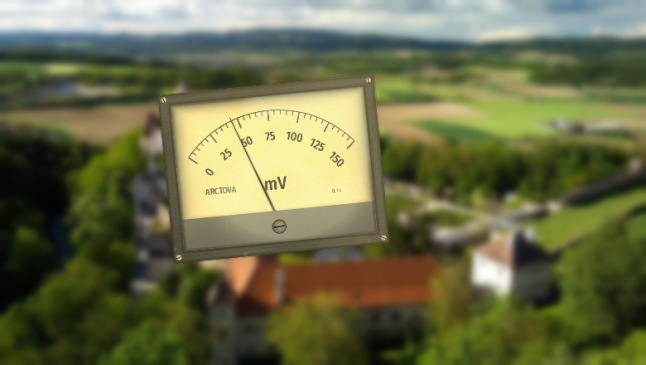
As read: **45** mV
